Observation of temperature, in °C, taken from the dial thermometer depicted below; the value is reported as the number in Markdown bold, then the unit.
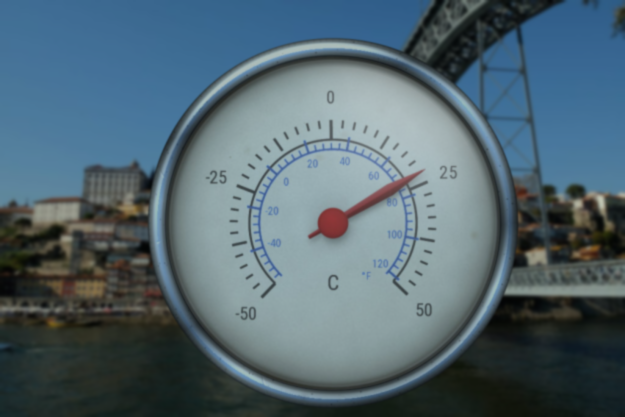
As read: **22.5** °C
